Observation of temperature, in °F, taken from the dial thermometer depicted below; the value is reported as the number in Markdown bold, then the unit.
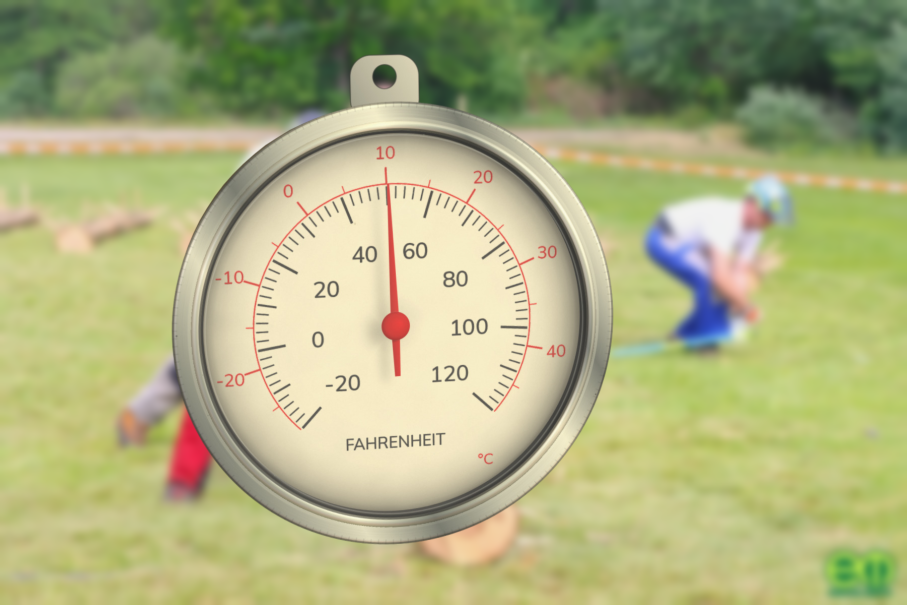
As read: **50** °F
